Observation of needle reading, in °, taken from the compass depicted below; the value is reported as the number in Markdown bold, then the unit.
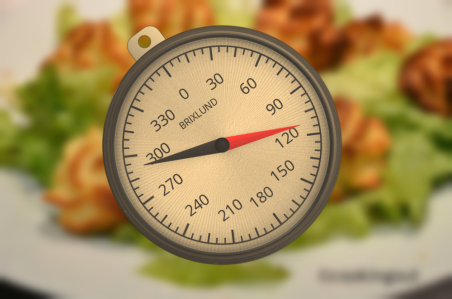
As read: **112.5** °
